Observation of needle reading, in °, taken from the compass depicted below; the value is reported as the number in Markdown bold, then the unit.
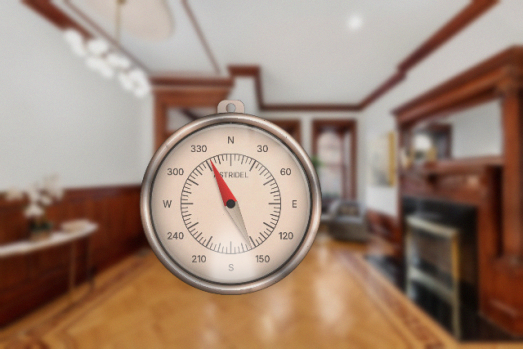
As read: **335** °
